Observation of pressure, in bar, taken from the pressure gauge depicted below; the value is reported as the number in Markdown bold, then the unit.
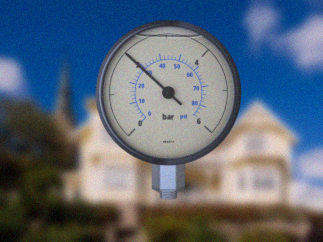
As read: **2** bar
